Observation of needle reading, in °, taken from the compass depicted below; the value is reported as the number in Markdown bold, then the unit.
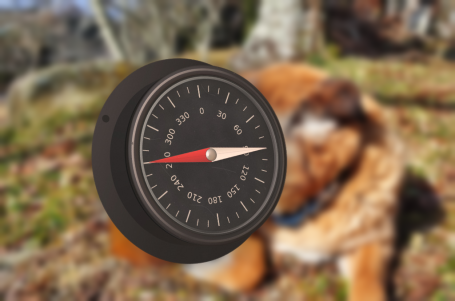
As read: **270** °
